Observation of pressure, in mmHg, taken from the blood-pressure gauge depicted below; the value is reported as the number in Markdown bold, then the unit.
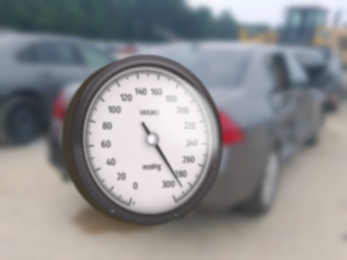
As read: **290** mmHg
